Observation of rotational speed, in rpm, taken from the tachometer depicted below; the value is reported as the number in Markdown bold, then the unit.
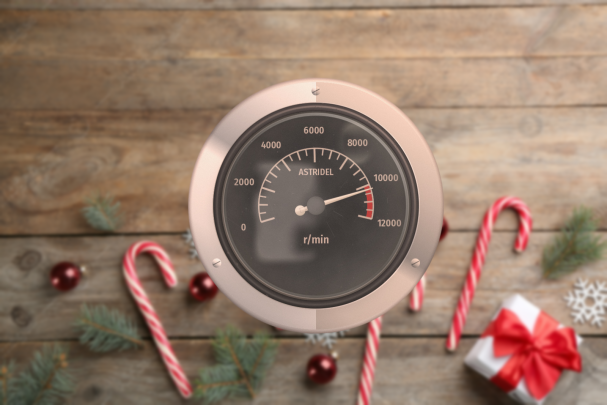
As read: **10250** rpm
